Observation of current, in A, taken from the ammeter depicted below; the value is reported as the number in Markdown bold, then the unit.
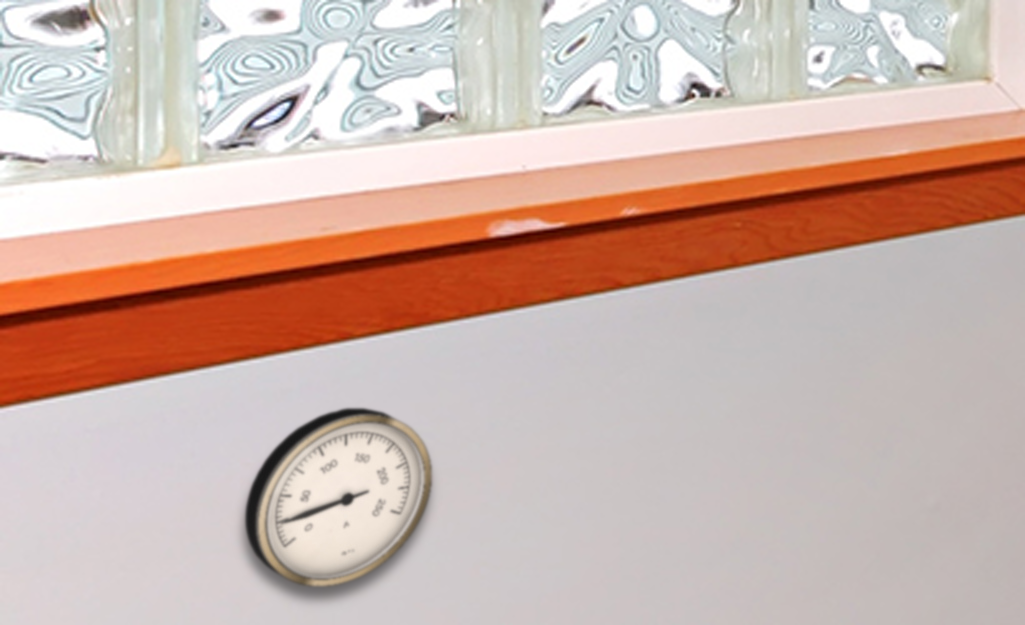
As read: **25** A
